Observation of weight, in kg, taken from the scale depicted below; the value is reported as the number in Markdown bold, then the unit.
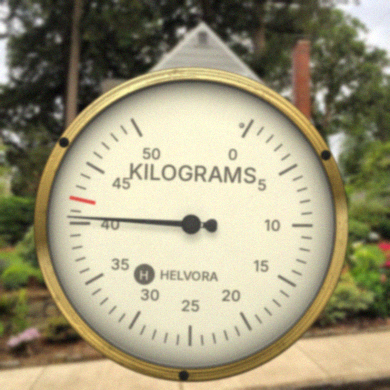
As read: **40.5** kg
